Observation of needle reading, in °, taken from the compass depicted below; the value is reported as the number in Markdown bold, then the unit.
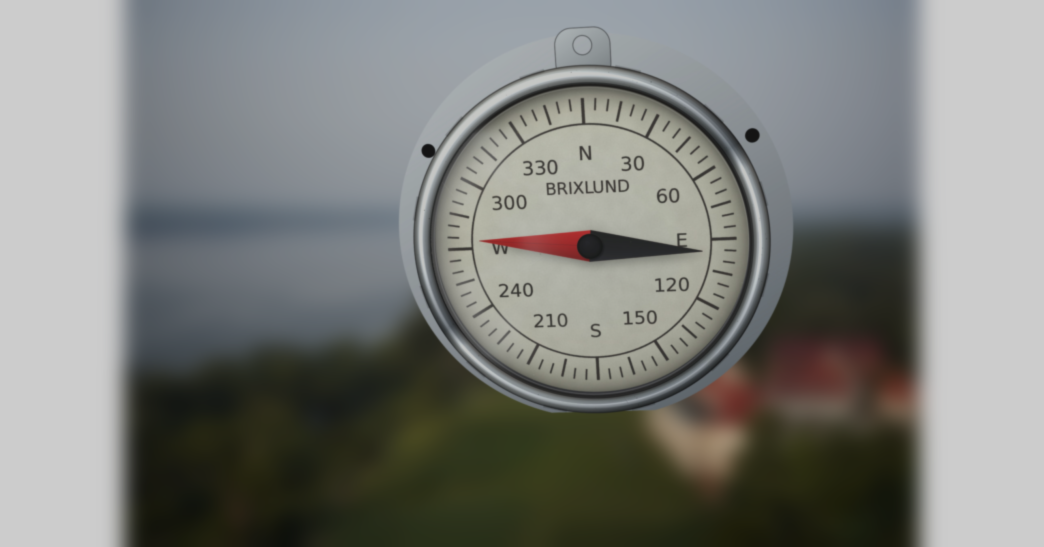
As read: **275** °
